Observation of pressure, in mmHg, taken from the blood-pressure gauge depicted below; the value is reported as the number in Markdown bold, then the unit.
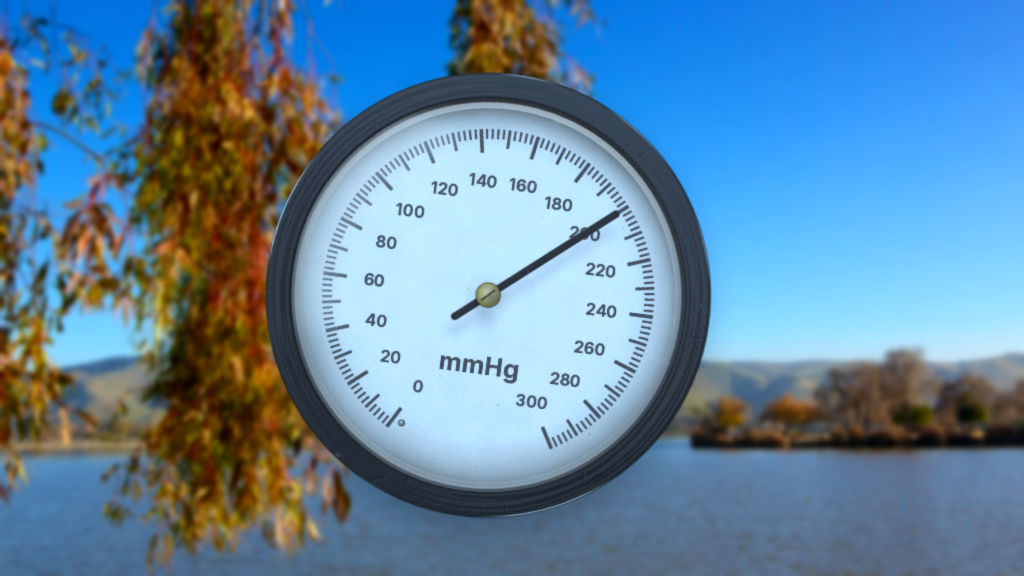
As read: **200** mmHg
